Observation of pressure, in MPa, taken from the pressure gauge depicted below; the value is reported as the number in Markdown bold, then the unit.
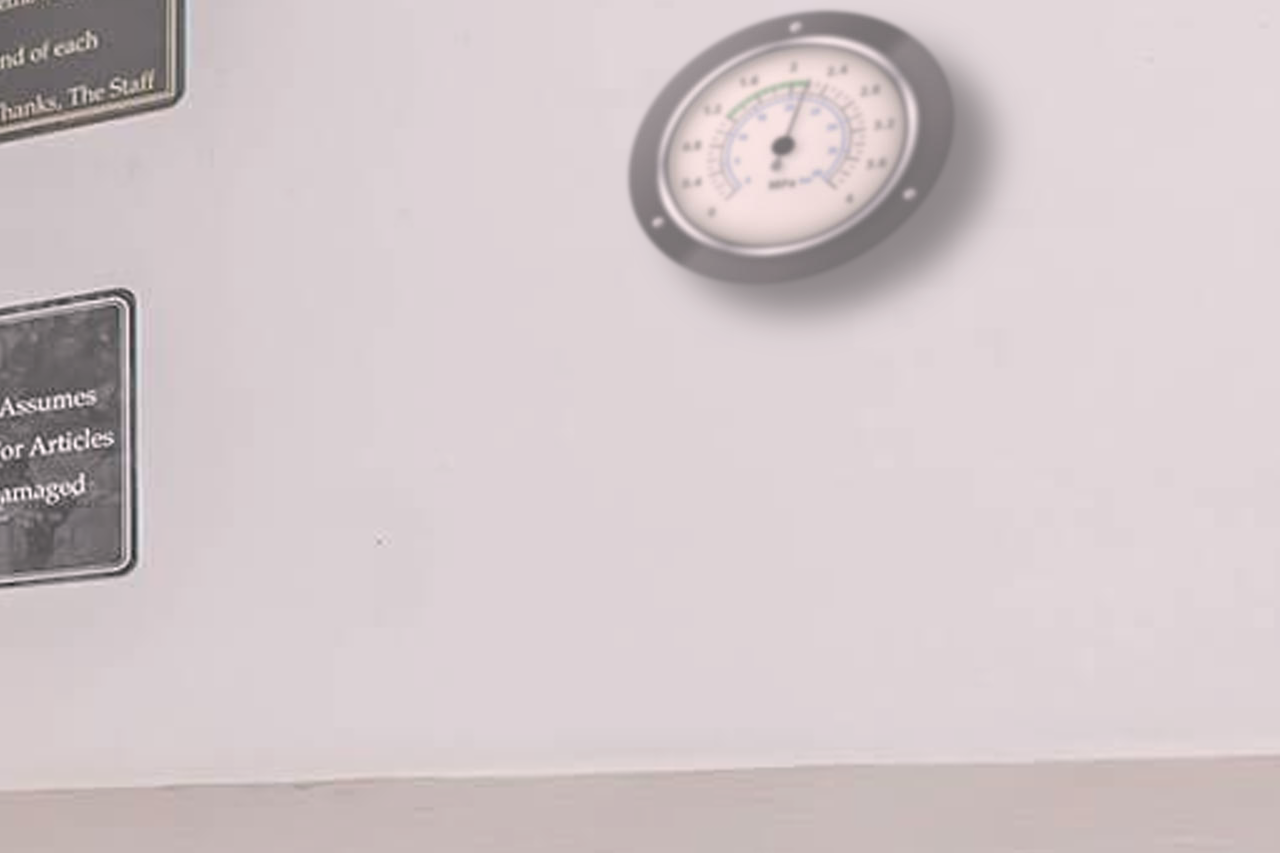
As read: **2.2** MPa
